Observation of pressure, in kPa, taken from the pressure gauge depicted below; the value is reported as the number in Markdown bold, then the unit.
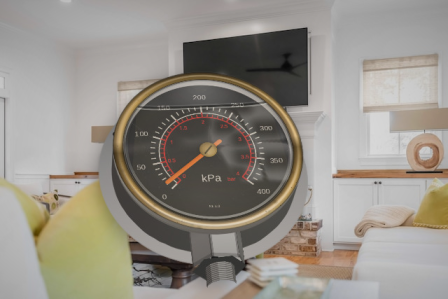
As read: **10** kPa
